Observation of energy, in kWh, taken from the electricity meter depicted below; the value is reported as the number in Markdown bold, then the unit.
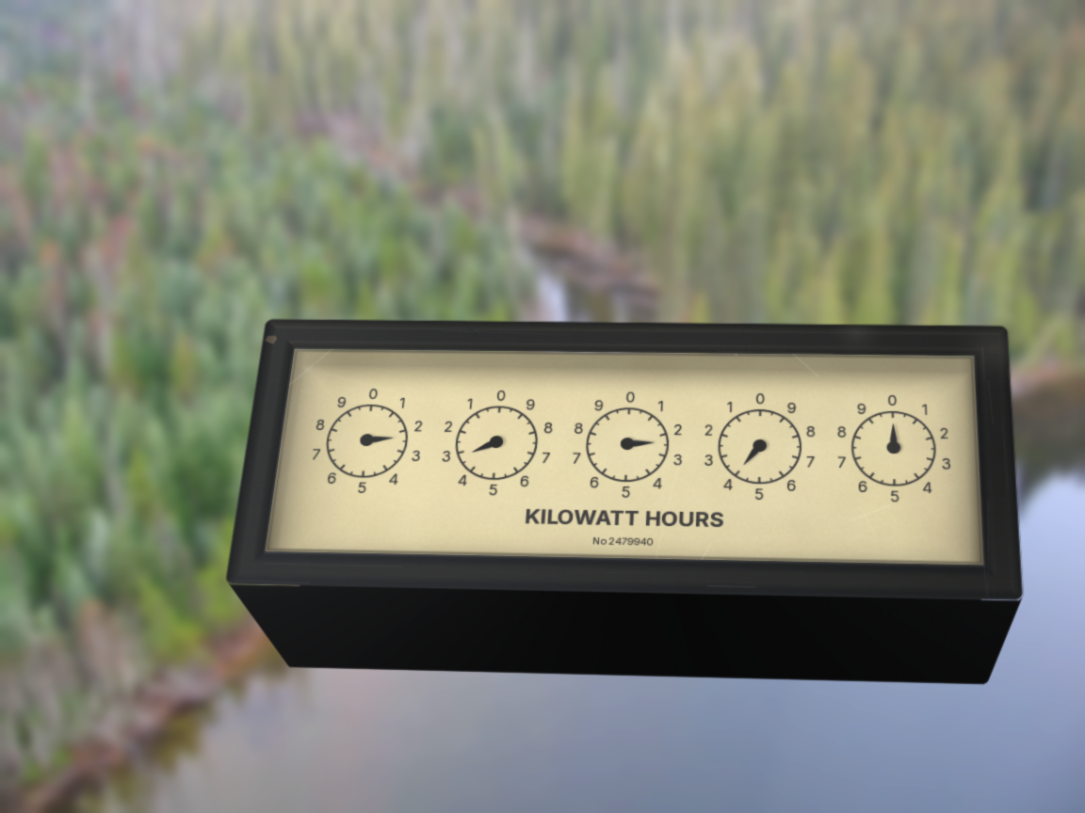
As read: **23240** kWh
